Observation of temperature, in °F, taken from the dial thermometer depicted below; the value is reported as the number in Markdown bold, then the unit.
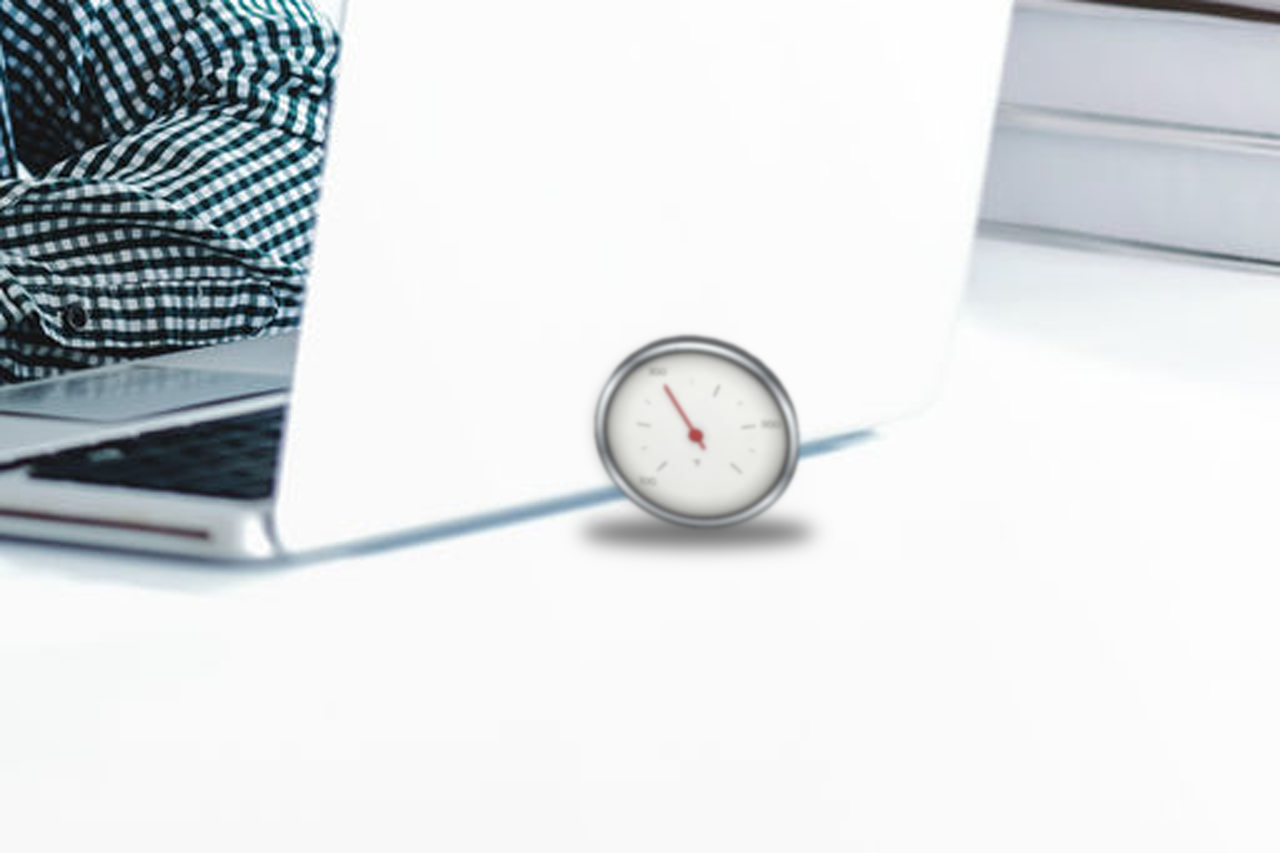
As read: **300** °F
